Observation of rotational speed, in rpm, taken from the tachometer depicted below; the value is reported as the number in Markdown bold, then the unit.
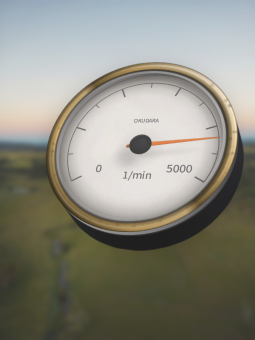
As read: **4250** rpm
